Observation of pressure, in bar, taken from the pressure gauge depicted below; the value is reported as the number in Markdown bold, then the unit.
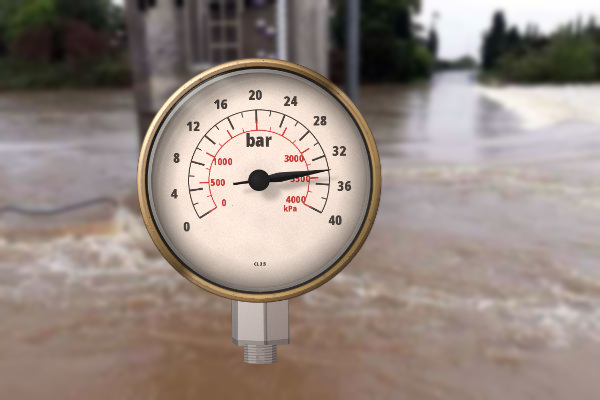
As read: **34** bar
